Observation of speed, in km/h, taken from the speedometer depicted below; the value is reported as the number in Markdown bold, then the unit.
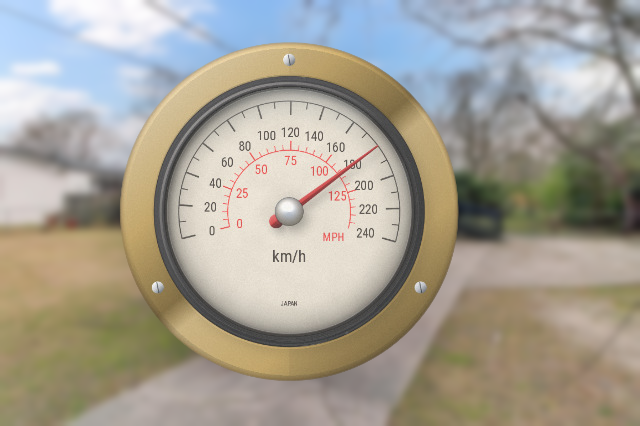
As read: **180** km/h
